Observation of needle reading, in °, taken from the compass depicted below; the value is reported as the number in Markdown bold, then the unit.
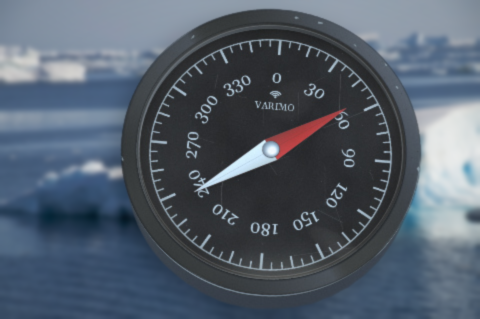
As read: **55** °
